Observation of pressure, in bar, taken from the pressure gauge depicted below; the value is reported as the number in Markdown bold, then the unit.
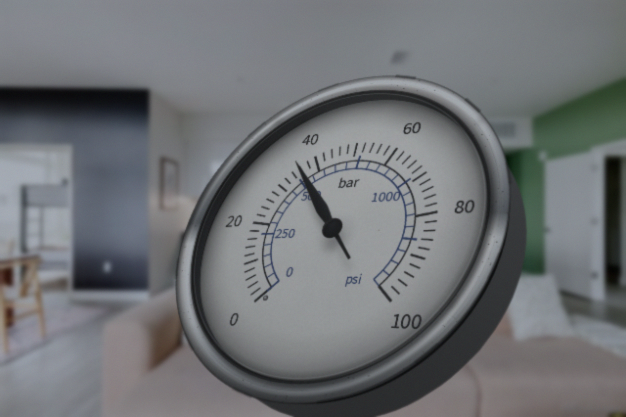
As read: **36** bar
